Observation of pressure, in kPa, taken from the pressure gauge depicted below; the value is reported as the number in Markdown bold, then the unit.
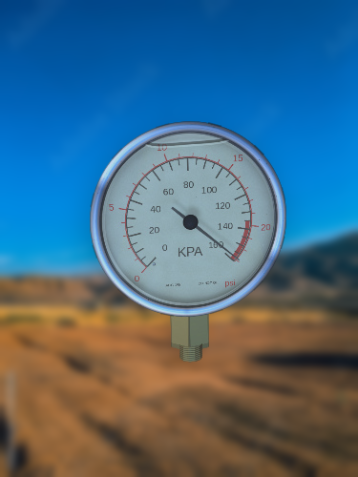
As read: **157.5** kPa
